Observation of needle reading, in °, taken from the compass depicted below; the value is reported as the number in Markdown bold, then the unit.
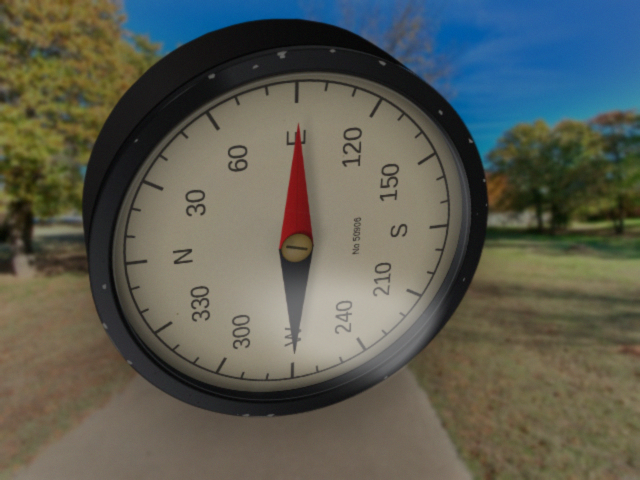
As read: **90** °
